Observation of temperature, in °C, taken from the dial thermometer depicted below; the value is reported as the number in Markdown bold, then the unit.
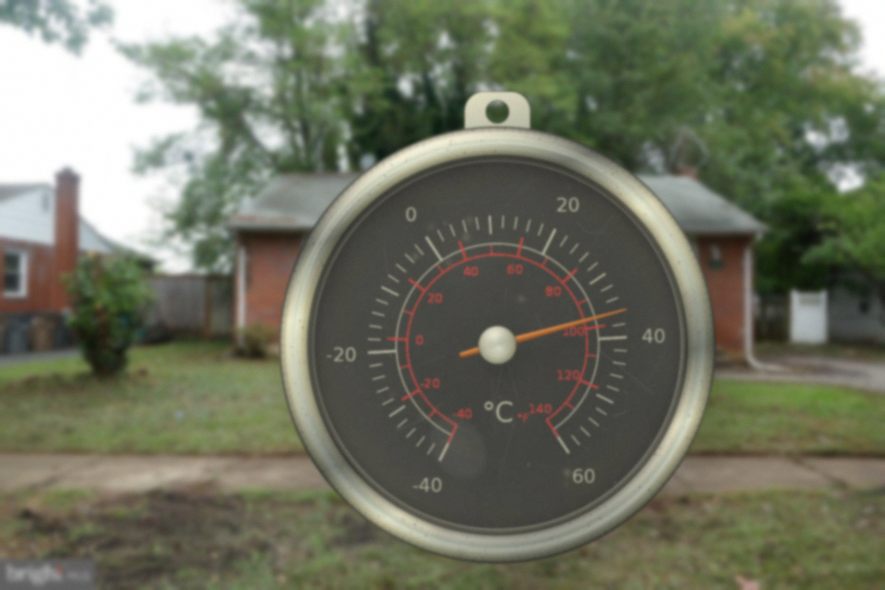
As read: **36** °C
